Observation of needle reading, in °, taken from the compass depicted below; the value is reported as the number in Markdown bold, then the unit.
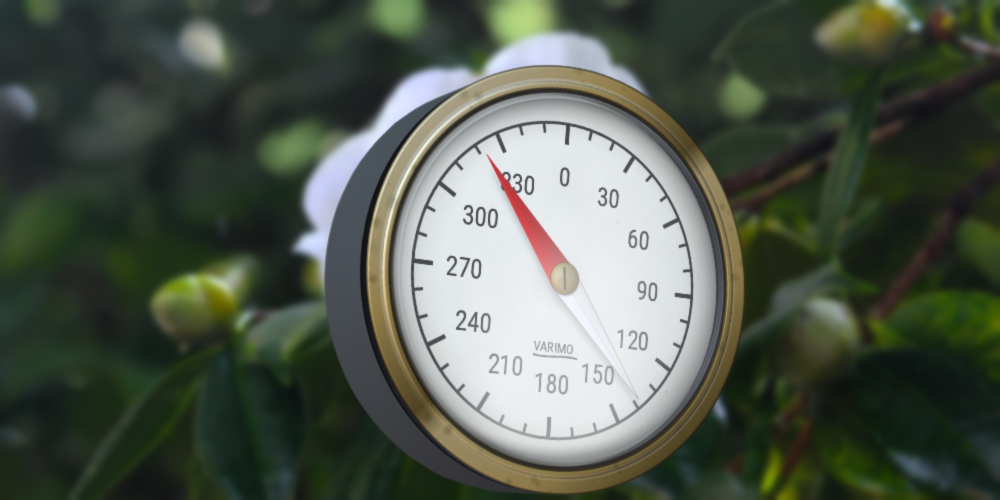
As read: **320** °
